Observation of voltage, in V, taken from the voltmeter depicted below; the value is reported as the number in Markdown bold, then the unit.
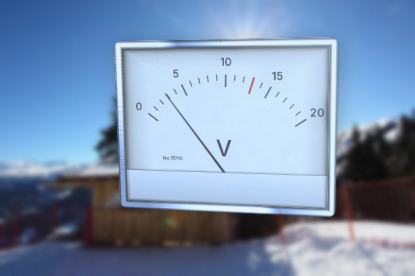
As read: **3** V
